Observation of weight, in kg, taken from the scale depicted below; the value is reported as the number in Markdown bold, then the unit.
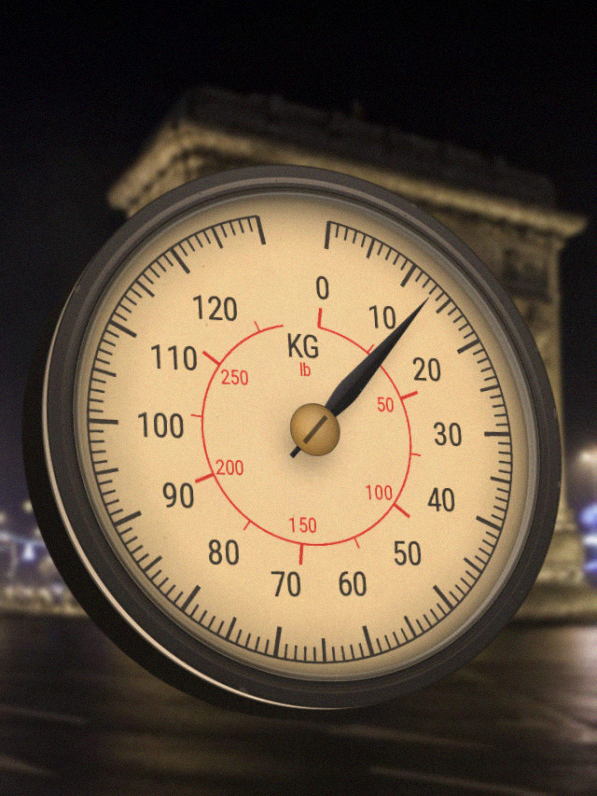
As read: **13** kg
